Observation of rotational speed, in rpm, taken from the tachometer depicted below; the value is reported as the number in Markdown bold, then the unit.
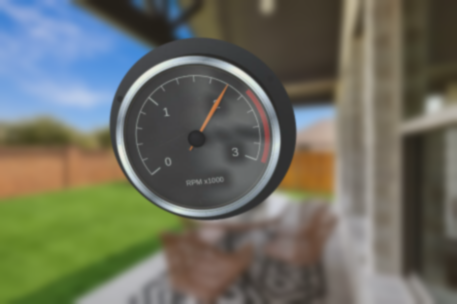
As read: **2000** rpm
